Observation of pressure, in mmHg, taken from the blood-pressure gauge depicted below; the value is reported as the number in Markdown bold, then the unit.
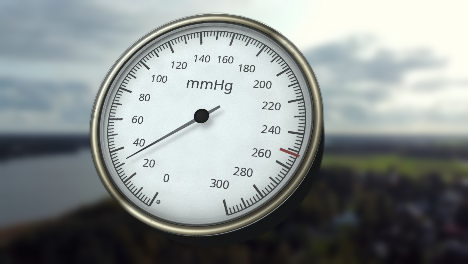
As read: **30** mmHg
